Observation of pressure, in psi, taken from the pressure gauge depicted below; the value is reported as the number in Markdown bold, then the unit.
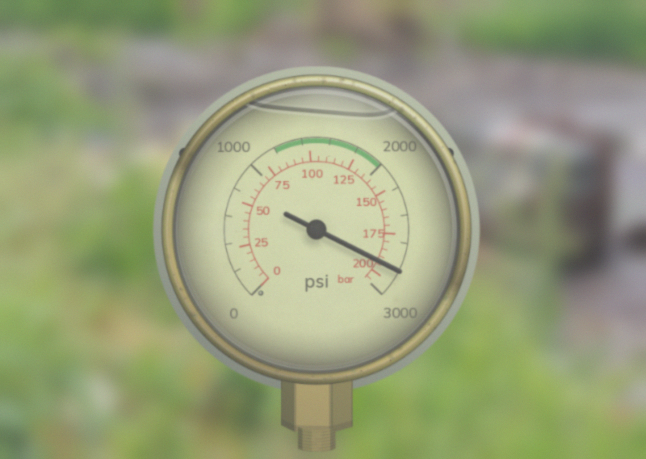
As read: **2800** psi
